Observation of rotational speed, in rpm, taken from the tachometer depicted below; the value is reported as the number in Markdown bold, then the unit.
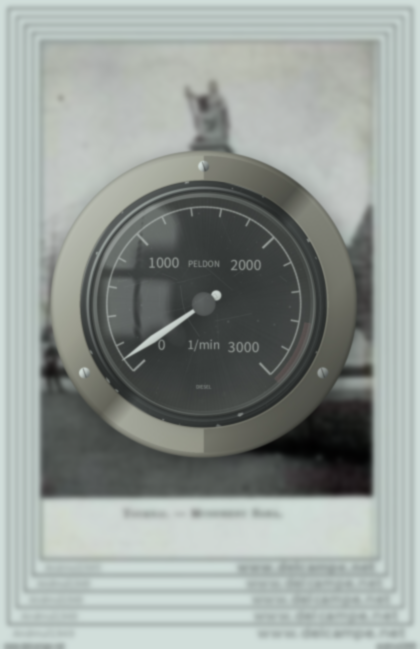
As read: **100** rpm
